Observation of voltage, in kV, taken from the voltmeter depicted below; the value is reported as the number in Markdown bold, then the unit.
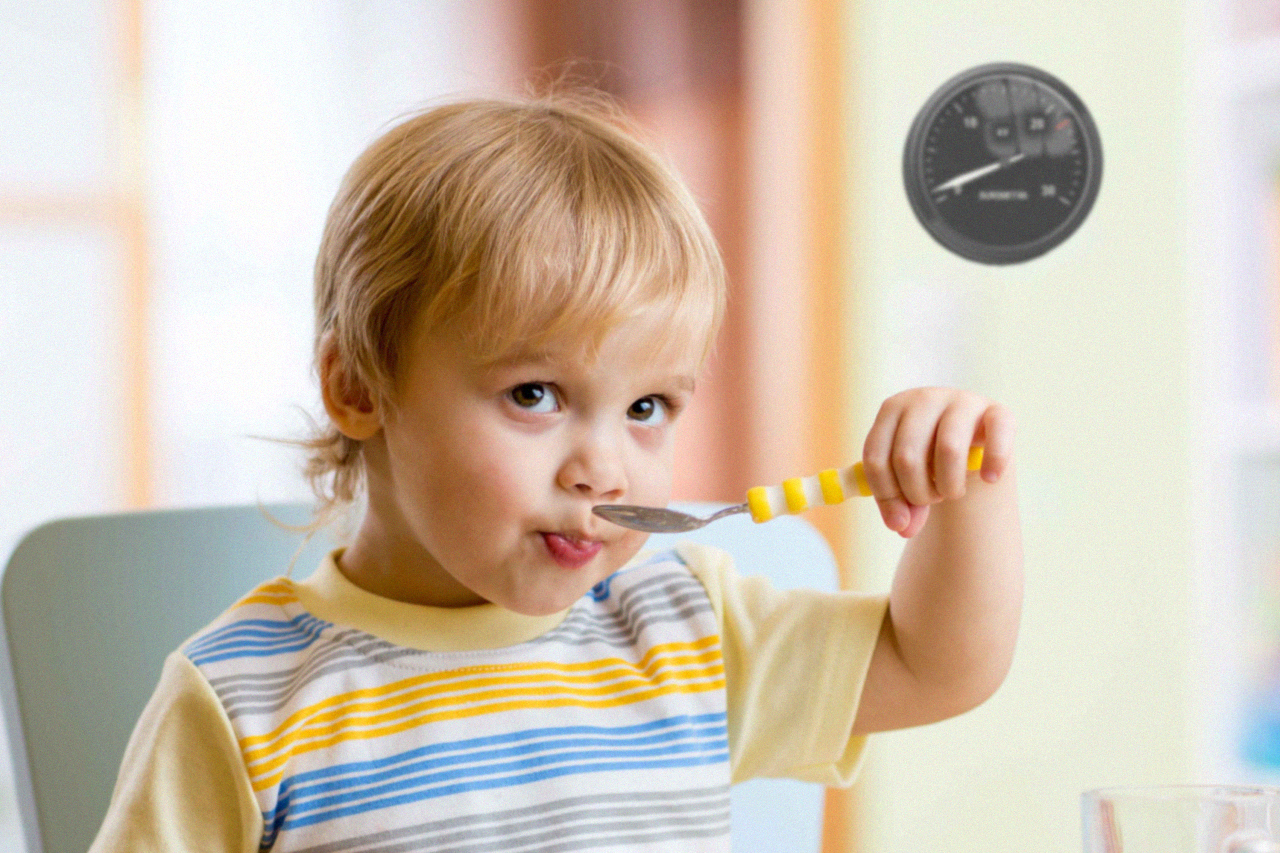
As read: **1** kV
